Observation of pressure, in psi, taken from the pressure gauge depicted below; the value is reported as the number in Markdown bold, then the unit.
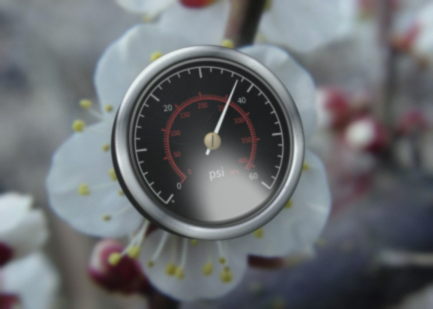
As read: **37** psi
